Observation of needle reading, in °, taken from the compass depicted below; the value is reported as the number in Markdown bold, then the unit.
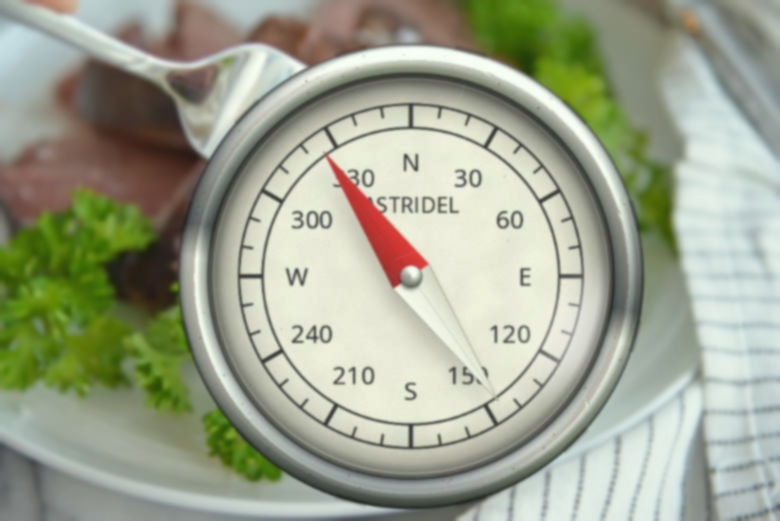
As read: **325** °
